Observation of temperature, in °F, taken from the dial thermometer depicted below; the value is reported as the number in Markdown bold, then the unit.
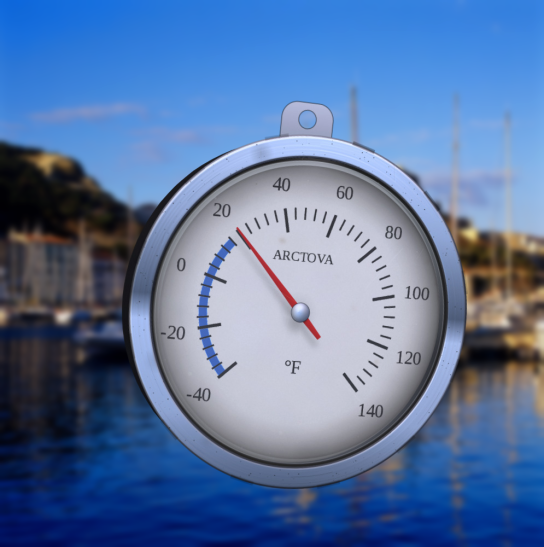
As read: **20** °F
